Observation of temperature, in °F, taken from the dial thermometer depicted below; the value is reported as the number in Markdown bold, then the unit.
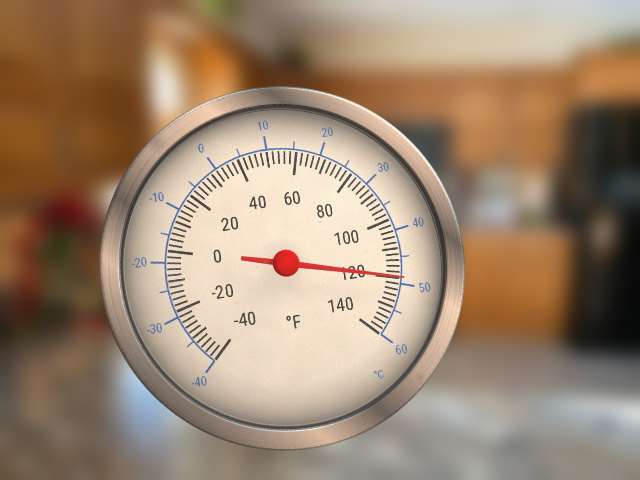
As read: **120** °F
